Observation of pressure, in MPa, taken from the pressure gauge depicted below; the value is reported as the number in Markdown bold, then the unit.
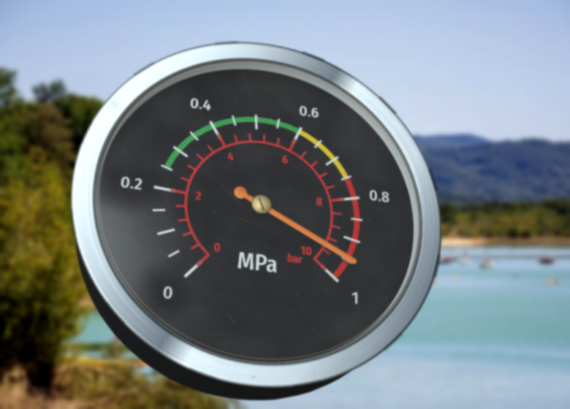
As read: **0.95** MPa
